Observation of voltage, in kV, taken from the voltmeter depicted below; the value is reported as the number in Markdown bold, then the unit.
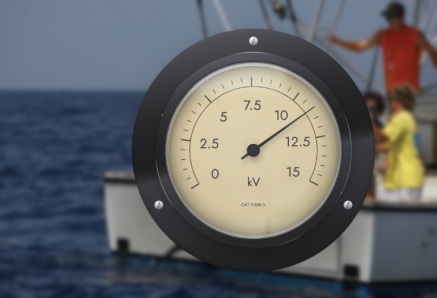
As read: **11** kV
